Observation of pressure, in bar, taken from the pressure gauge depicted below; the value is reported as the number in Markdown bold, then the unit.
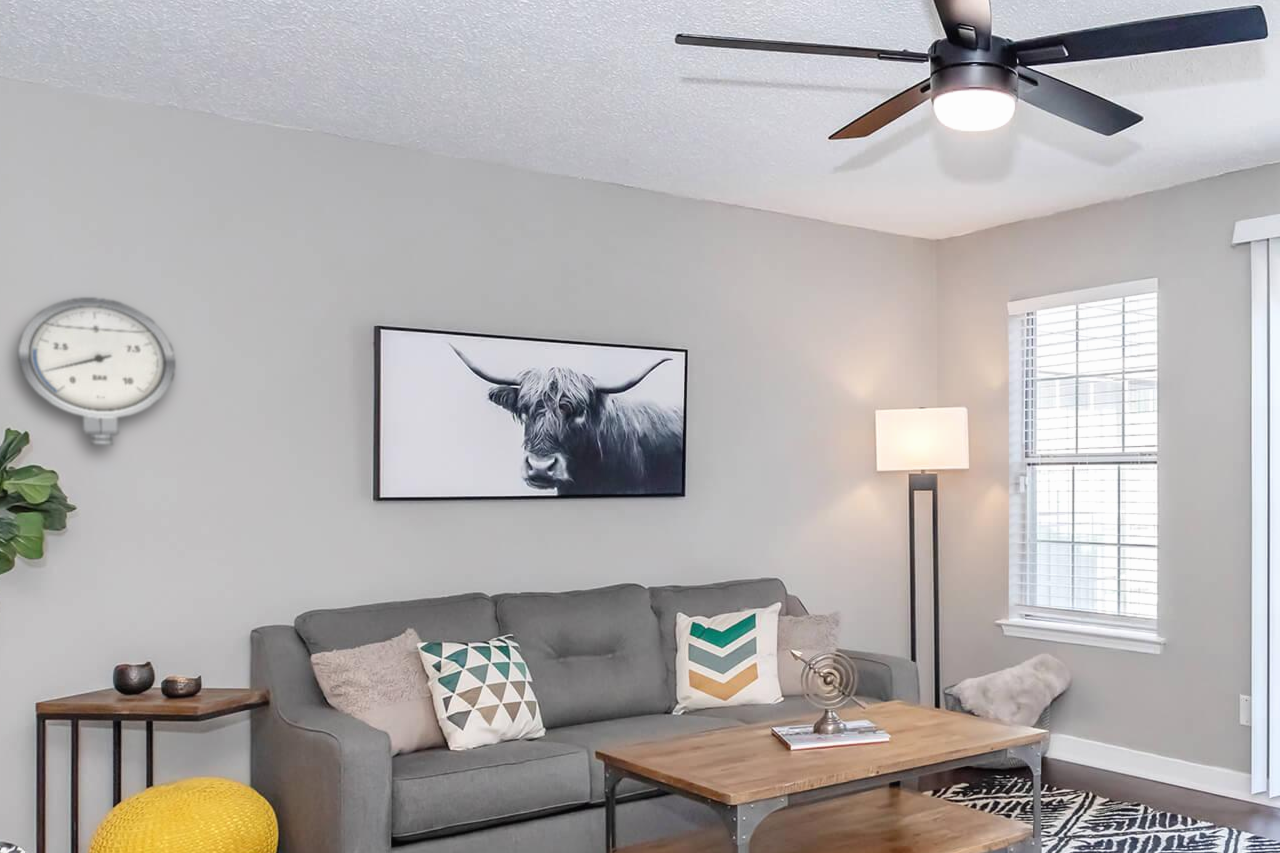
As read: **1** bar
